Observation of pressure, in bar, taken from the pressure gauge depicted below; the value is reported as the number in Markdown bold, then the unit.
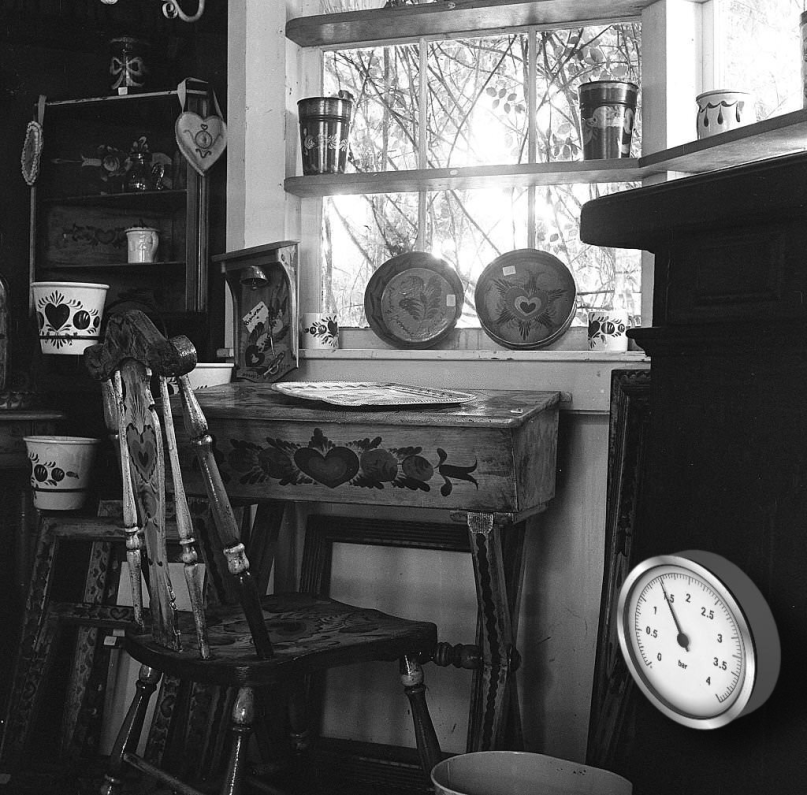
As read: **1.5** bar
